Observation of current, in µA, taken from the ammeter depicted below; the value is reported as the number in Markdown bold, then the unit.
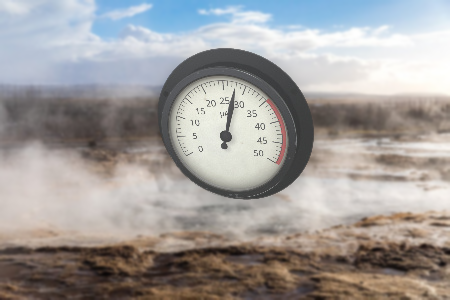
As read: **28** µA
